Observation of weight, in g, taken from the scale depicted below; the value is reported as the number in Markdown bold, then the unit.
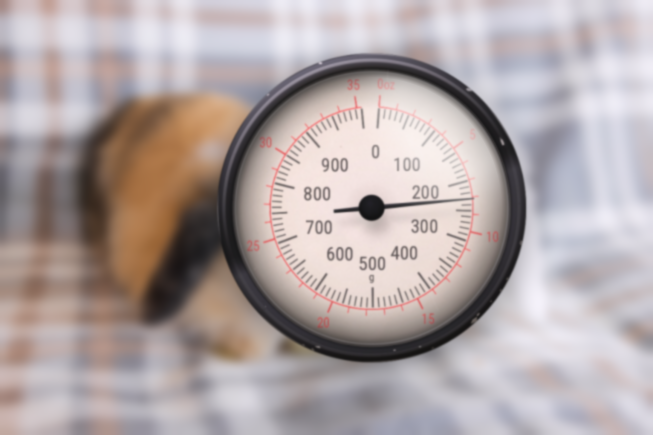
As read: **230** g
